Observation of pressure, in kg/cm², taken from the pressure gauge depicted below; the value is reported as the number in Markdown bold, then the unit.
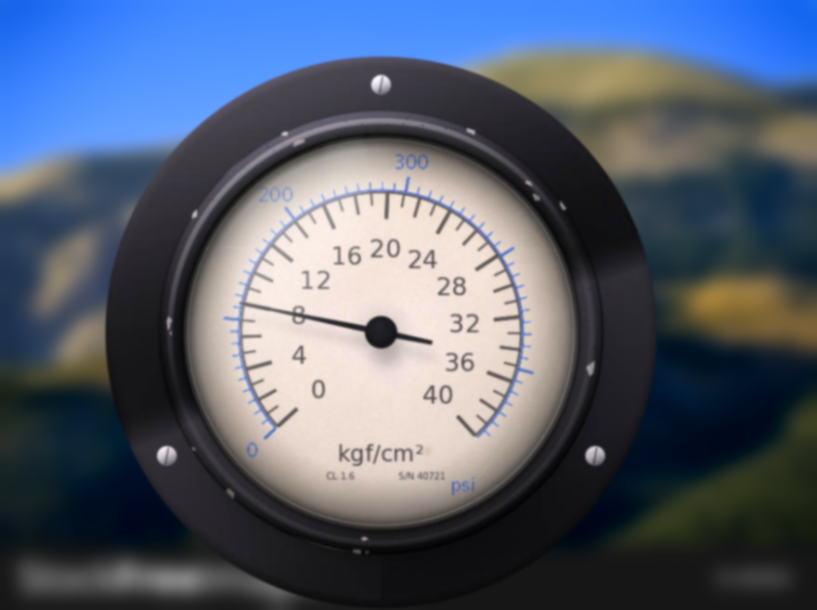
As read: **8** kg/cm²
